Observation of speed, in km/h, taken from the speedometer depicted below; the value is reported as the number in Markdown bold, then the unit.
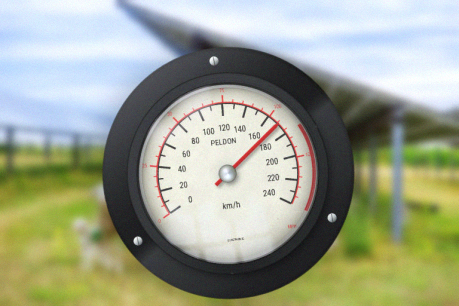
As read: **170** km/h
